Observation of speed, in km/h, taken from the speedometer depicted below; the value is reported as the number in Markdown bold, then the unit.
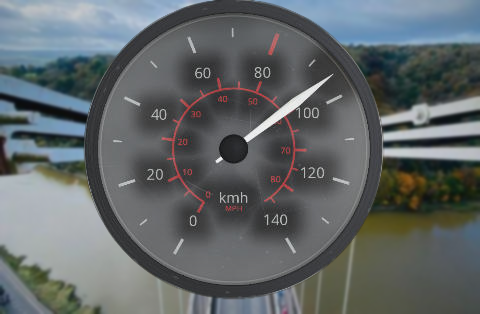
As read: **95** km/h
